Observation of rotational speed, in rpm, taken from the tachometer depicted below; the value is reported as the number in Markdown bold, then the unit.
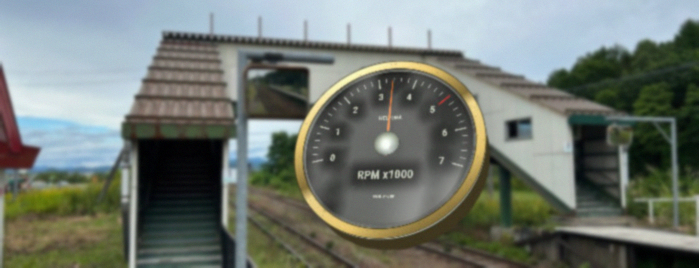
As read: **3400** rpm
